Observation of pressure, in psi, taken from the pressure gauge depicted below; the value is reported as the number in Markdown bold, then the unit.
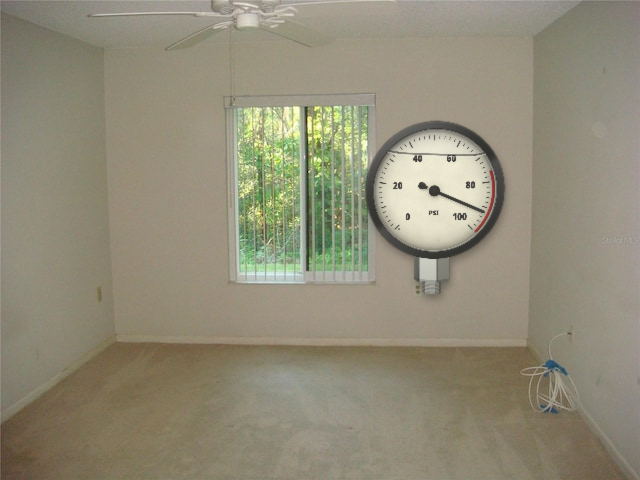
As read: **92** psi
